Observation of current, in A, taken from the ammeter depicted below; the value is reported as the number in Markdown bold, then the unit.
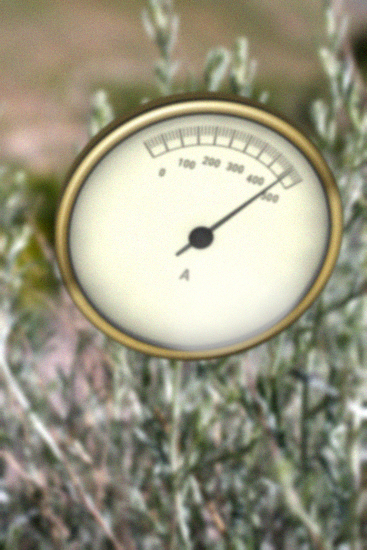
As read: **450** A
